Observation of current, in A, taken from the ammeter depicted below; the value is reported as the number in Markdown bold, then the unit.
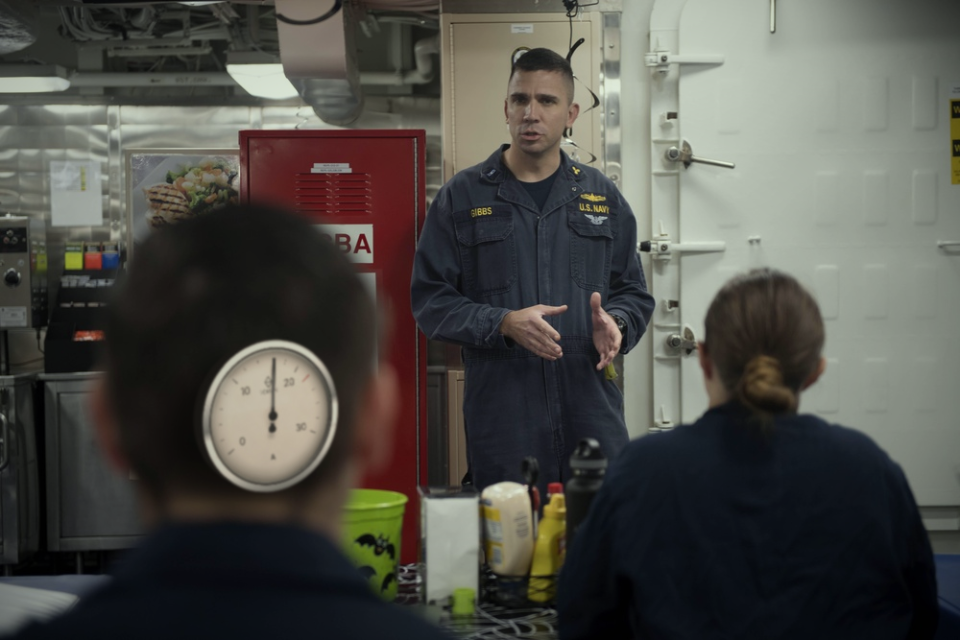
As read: **16** A
